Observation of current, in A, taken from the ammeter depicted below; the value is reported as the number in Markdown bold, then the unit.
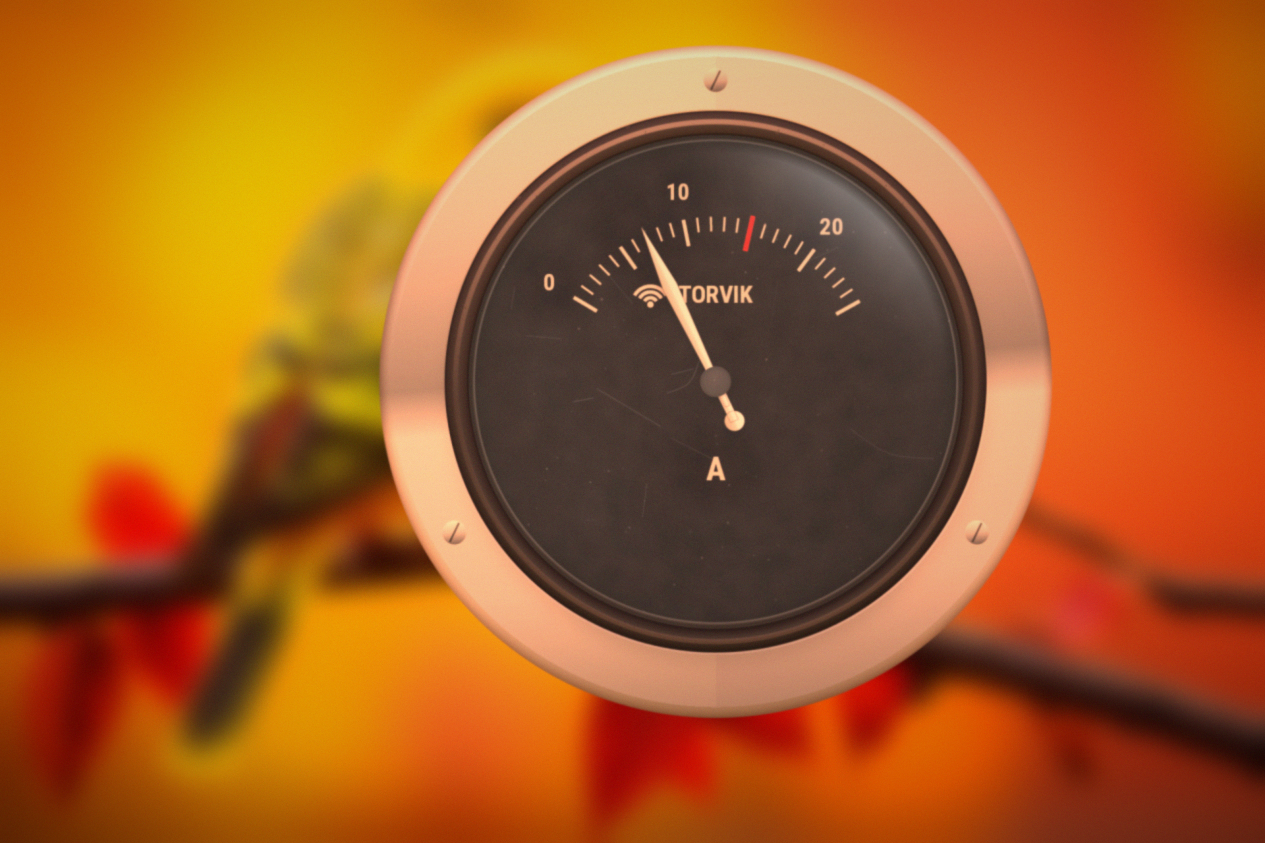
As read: **7** A
